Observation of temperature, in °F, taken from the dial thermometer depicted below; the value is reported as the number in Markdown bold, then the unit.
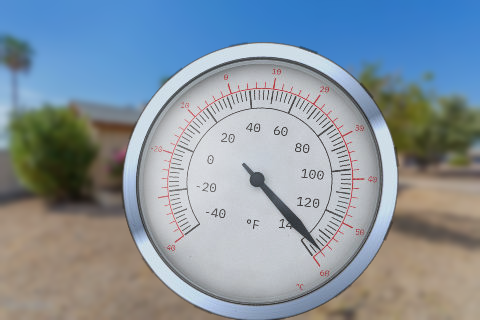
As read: **136** °F
